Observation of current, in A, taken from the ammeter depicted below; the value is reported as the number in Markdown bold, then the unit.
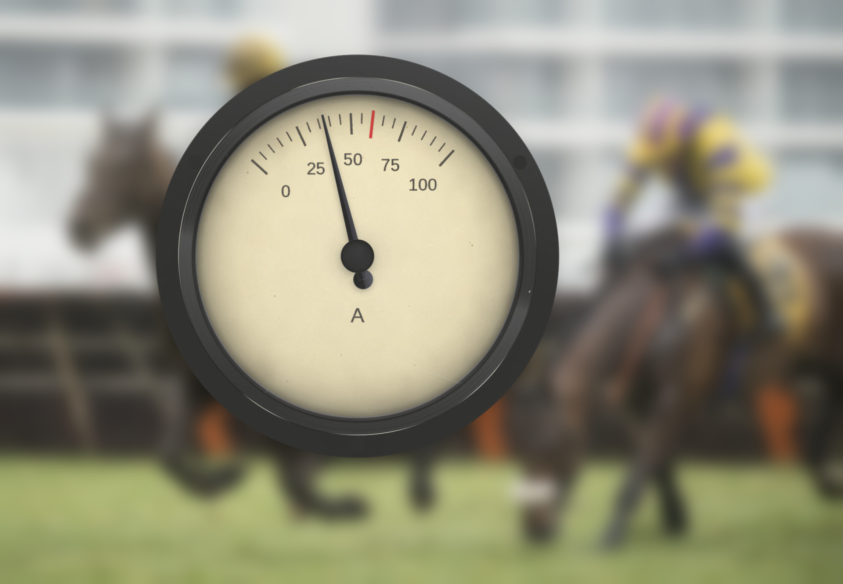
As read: **37.5** A
